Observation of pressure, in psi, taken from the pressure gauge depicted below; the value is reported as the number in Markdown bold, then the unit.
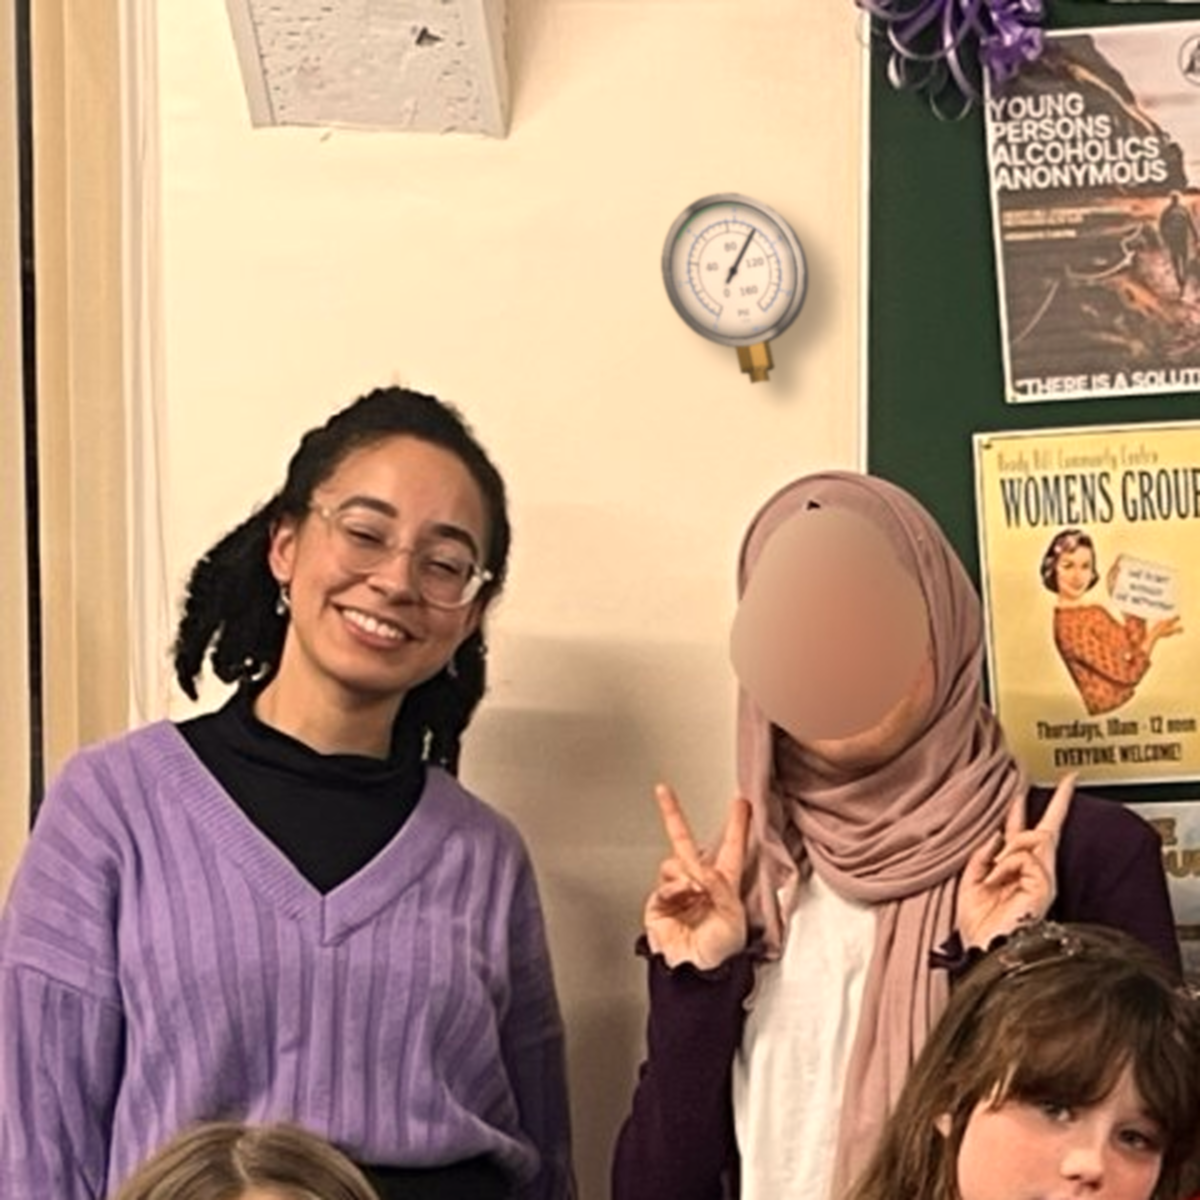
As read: **100** psi
